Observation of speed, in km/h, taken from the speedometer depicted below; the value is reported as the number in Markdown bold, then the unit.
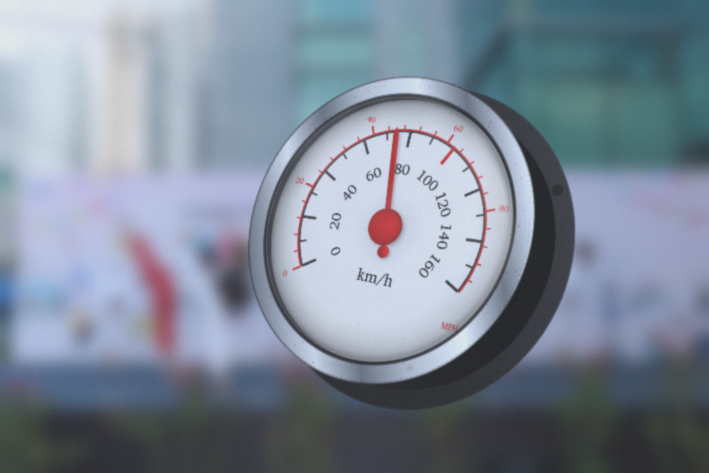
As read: **75** km/h
